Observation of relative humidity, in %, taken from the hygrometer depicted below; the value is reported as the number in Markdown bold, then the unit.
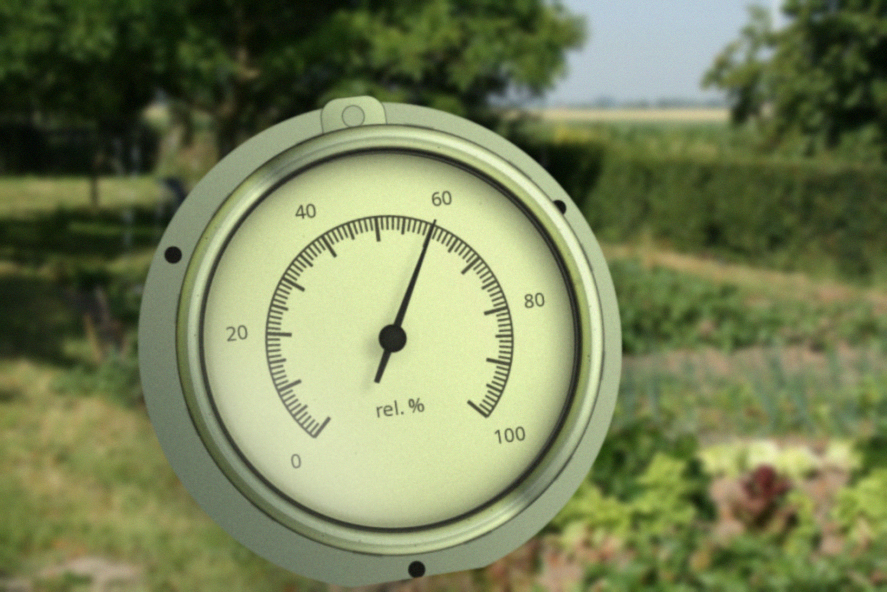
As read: **60** %
